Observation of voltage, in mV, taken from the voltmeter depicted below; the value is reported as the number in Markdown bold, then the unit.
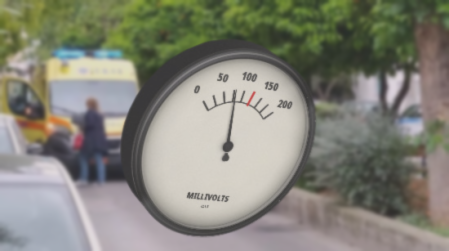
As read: **75** mV
